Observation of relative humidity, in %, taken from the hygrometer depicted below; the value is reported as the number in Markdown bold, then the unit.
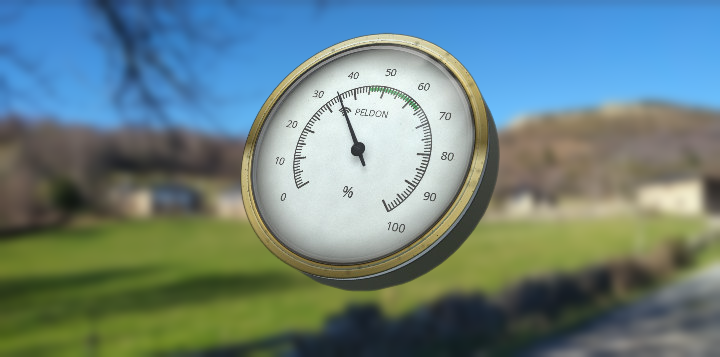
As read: **35** %
